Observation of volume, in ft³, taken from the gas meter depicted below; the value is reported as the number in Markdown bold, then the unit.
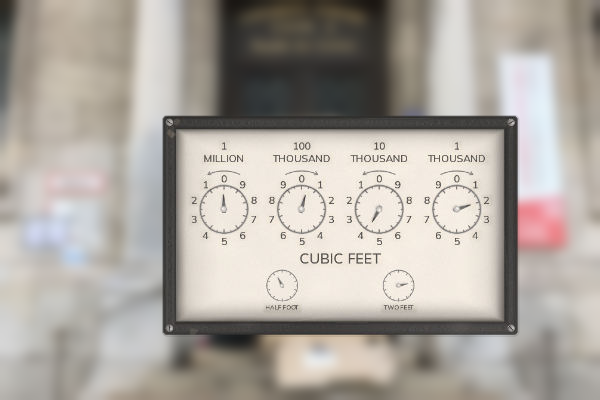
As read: **4200** ft³
